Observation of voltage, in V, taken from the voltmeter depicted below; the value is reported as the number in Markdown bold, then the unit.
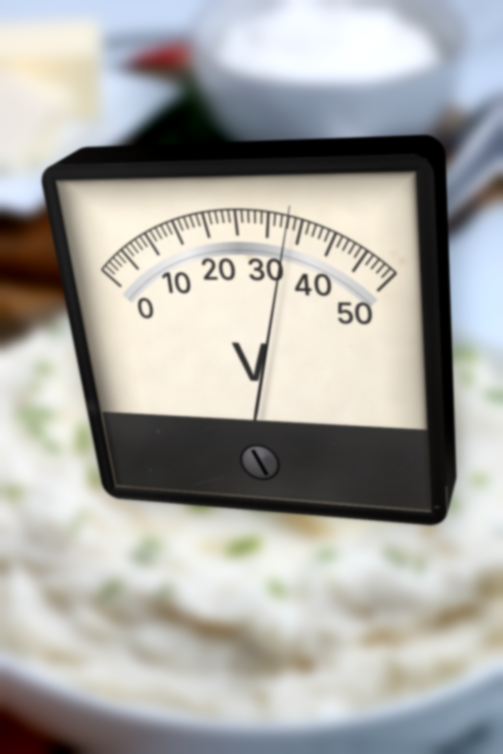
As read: **33** V
